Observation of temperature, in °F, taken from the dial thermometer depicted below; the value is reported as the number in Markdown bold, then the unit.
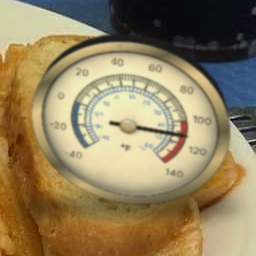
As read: **110** °F
